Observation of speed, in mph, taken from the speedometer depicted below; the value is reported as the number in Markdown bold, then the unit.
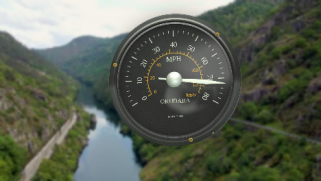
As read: **72** mph
